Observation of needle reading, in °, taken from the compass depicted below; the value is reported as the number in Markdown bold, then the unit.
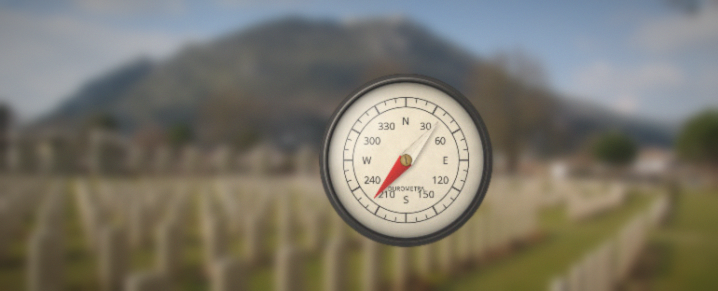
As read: **220** °
